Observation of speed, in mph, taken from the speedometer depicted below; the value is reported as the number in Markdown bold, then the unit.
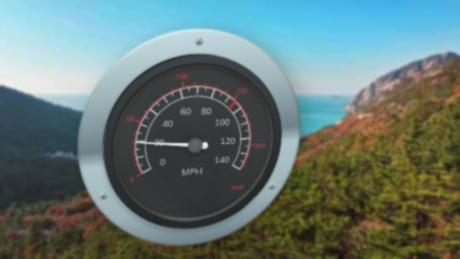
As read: **20** mph
